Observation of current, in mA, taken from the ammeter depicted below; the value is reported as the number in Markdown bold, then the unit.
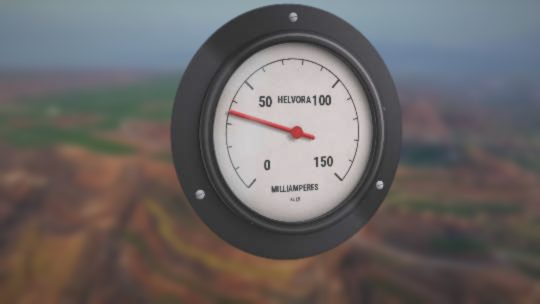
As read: **35** mA
